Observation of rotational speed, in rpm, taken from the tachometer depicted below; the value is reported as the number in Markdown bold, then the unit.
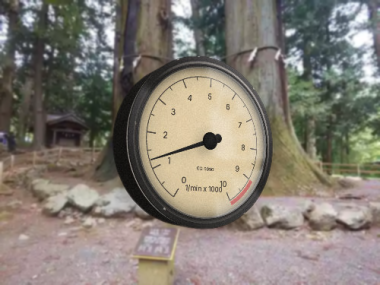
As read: **1250** rpm
